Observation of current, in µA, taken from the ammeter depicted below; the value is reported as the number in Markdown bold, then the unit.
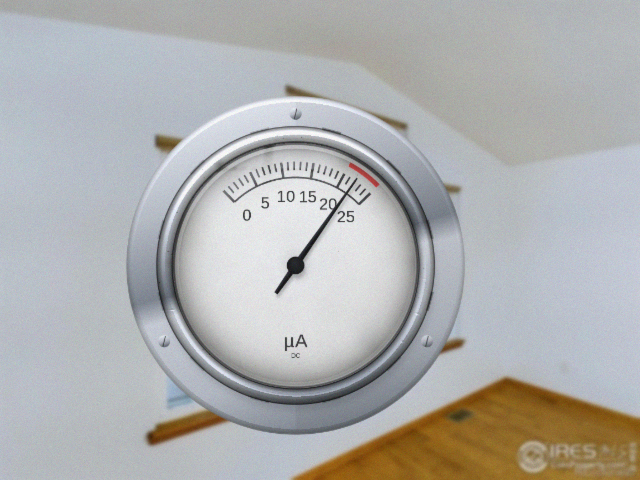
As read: **22** µA
